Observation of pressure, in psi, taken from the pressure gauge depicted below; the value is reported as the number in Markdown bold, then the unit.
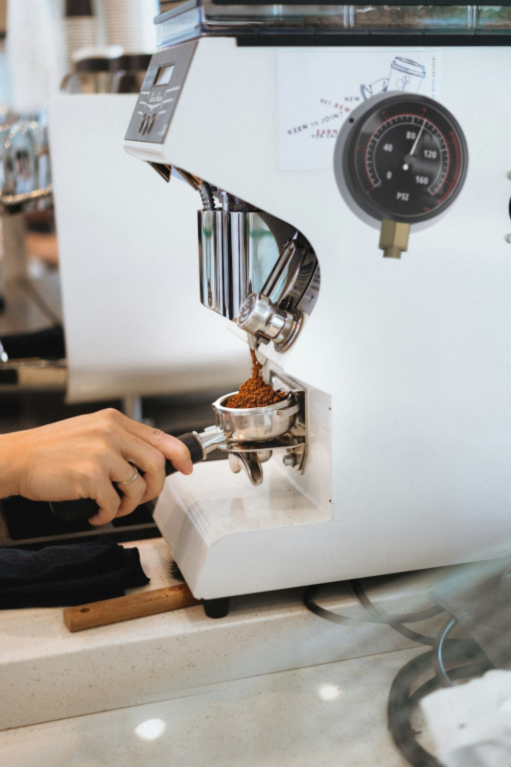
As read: **90** psi
